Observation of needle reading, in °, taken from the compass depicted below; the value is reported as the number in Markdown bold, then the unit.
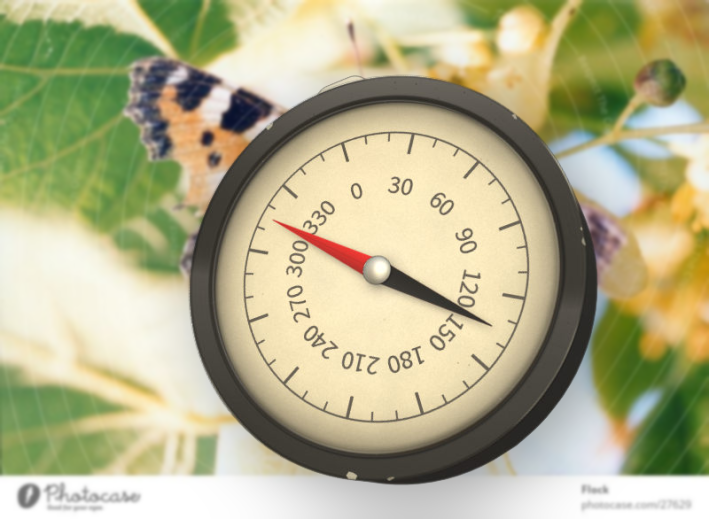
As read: **315** °
